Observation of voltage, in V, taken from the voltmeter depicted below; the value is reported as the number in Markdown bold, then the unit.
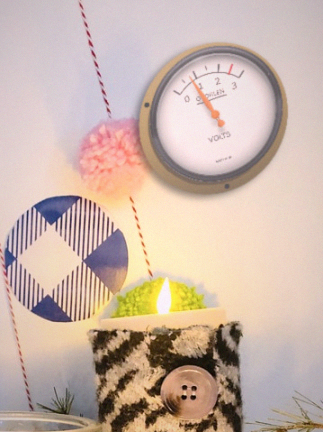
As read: **0.75** V
